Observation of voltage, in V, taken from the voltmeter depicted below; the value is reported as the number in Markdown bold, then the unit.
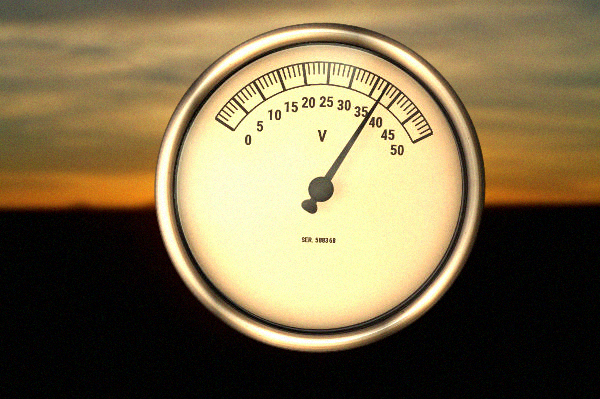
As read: **37** V
